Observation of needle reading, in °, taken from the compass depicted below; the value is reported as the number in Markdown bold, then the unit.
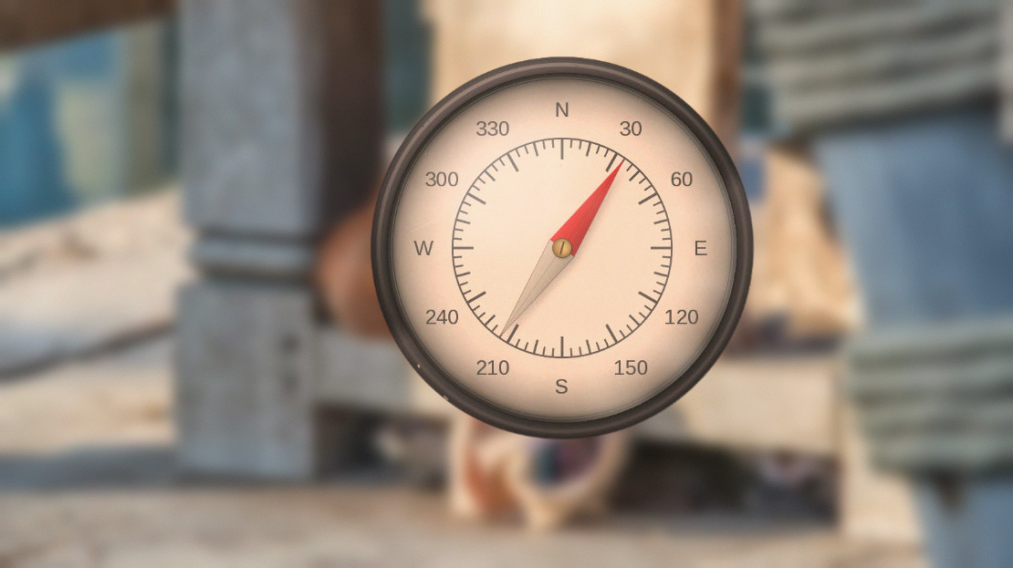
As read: **35** °
